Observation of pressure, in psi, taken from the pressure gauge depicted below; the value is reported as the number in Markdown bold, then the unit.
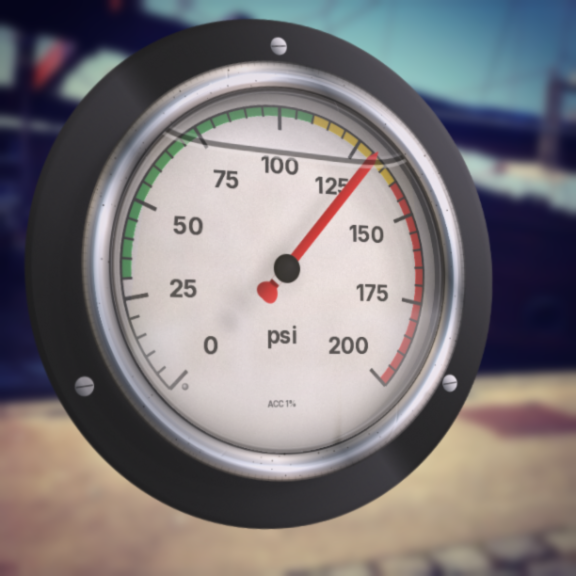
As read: **130** psi
